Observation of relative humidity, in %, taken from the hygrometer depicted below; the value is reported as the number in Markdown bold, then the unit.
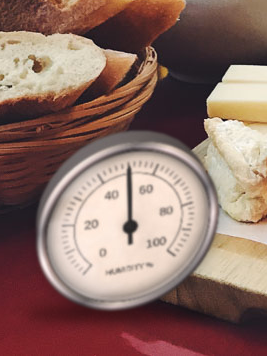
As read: **50** %
